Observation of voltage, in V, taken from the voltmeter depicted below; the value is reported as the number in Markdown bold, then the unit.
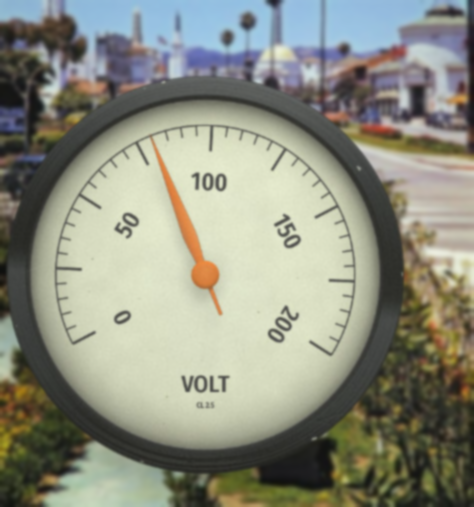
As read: **80** V
